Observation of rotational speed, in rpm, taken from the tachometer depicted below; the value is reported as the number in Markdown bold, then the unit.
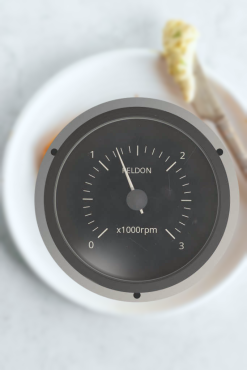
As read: **1250** rpm
